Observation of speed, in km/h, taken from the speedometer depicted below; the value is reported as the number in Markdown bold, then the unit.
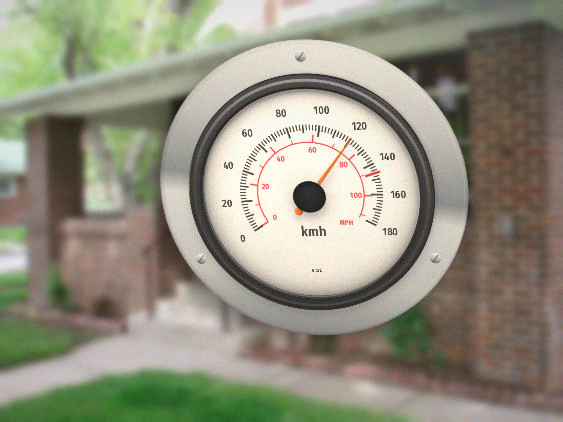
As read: **120** km/h
